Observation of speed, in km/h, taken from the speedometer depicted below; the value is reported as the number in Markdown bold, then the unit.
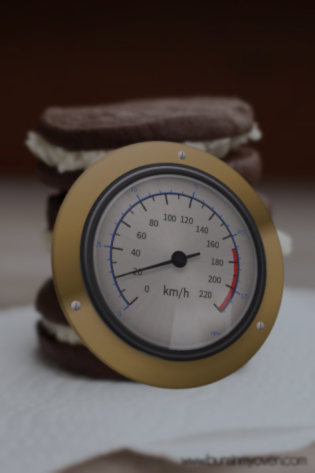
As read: **20** km/h
